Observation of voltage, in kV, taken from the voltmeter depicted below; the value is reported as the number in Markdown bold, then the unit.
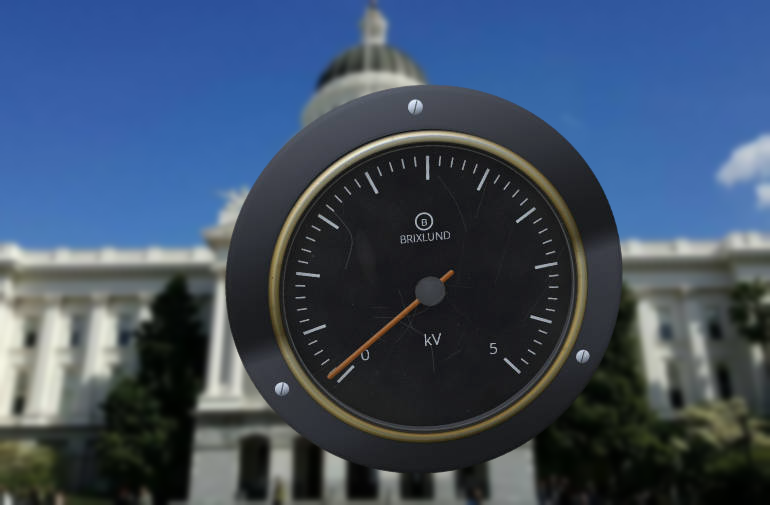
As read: **0.1** kV
